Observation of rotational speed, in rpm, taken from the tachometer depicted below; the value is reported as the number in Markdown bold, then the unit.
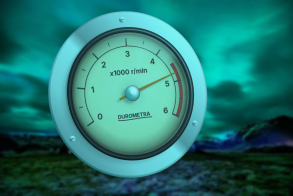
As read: **4750** rpm
